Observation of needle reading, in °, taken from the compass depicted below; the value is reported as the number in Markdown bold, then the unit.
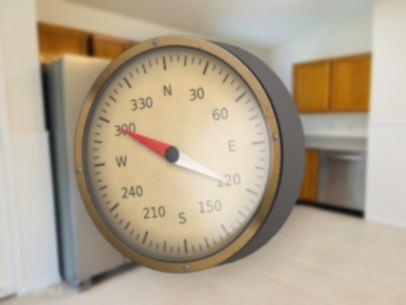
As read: **300** °
